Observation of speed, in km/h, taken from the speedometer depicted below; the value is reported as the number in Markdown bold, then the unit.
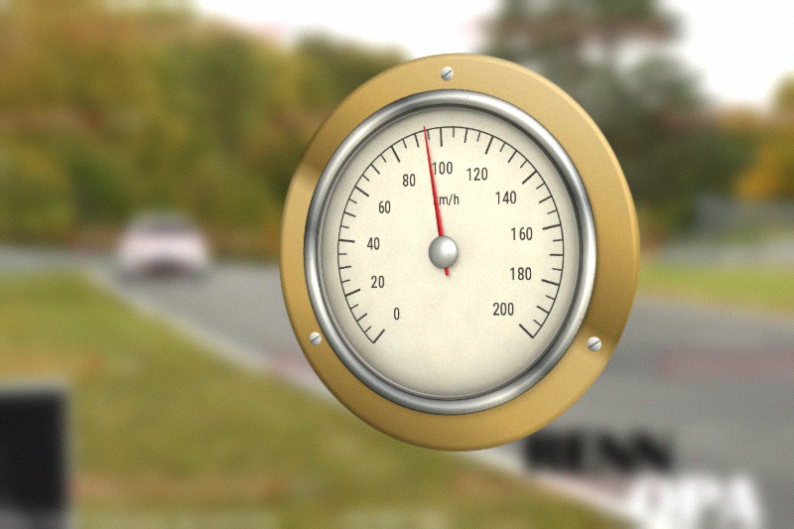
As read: **95** km/h
